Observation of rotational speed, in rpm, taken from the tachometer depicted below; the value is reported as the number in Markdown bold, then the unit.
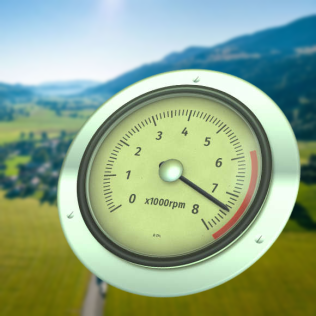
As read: **7400** rpm
